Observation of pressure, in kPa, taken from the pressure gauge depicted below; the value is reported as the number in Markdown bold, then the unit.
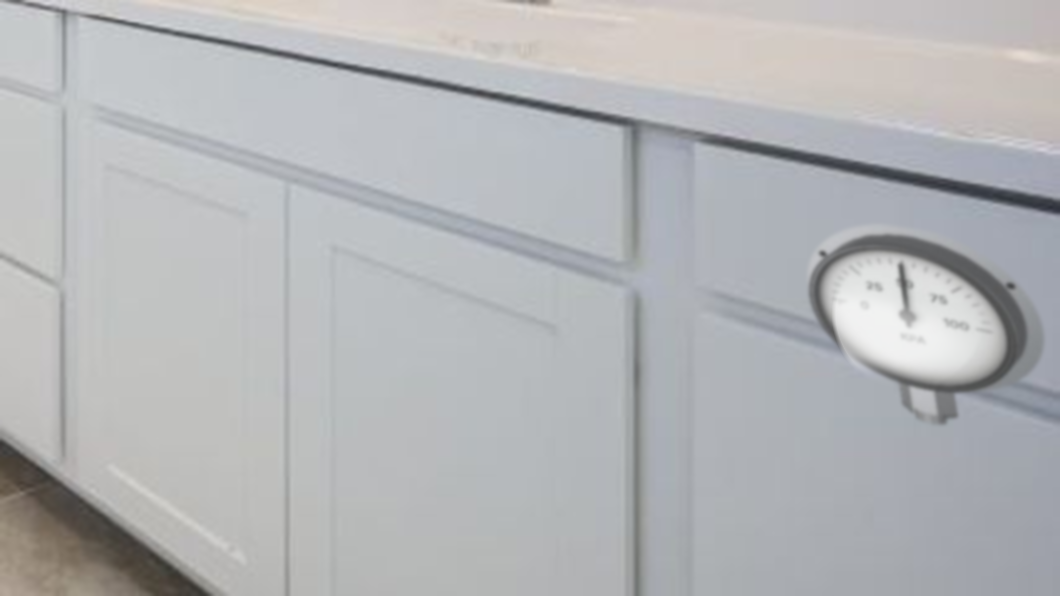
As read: **50** kPa
